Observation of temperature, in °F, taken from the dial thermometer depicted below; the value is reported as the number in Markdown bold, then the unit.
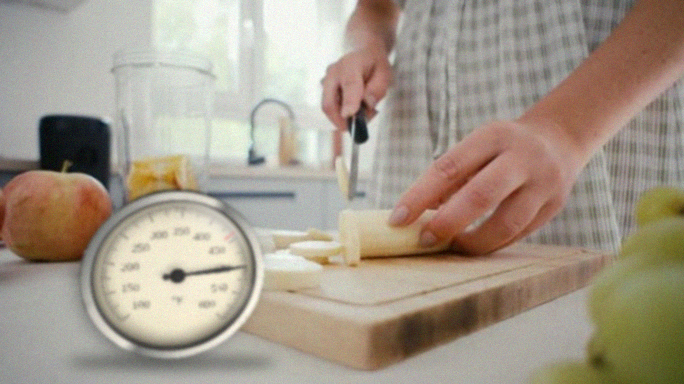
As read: **500** °F
